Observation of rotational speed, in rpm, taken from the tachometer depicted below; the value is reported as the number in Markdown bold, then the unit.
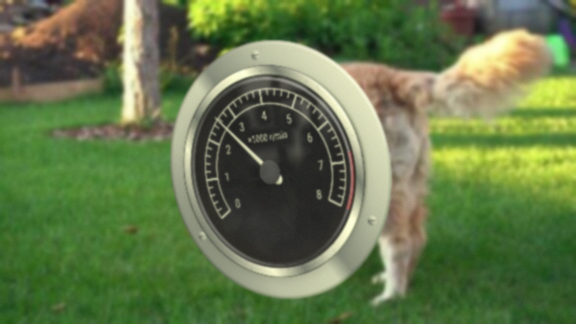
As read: **2600** rpm
